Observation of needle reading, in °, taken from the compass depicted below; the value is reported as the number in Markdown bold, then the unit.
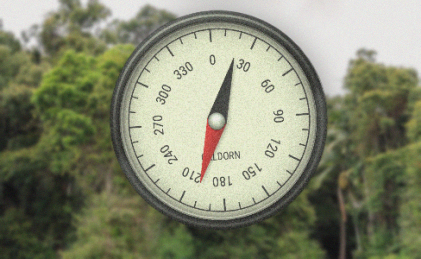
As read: **200** °
